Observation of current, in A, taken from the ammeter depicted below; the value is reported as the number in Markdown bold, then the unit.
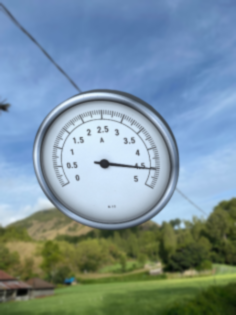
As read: **4.5** A
